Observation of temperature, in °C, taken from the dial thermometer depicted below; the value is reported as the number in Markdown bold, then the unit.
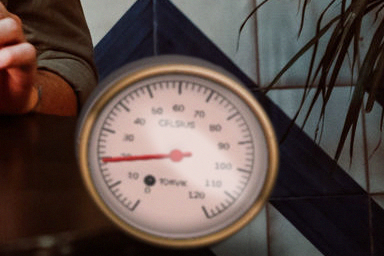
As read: **20** °C
